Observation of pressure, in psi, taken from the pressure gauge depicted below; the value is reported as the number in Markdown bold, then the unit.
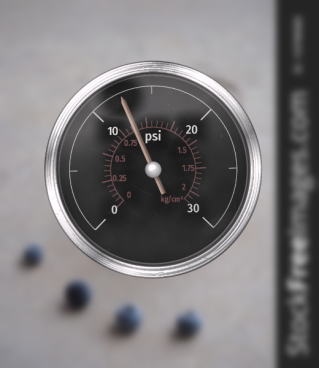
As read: **12.5** psi
